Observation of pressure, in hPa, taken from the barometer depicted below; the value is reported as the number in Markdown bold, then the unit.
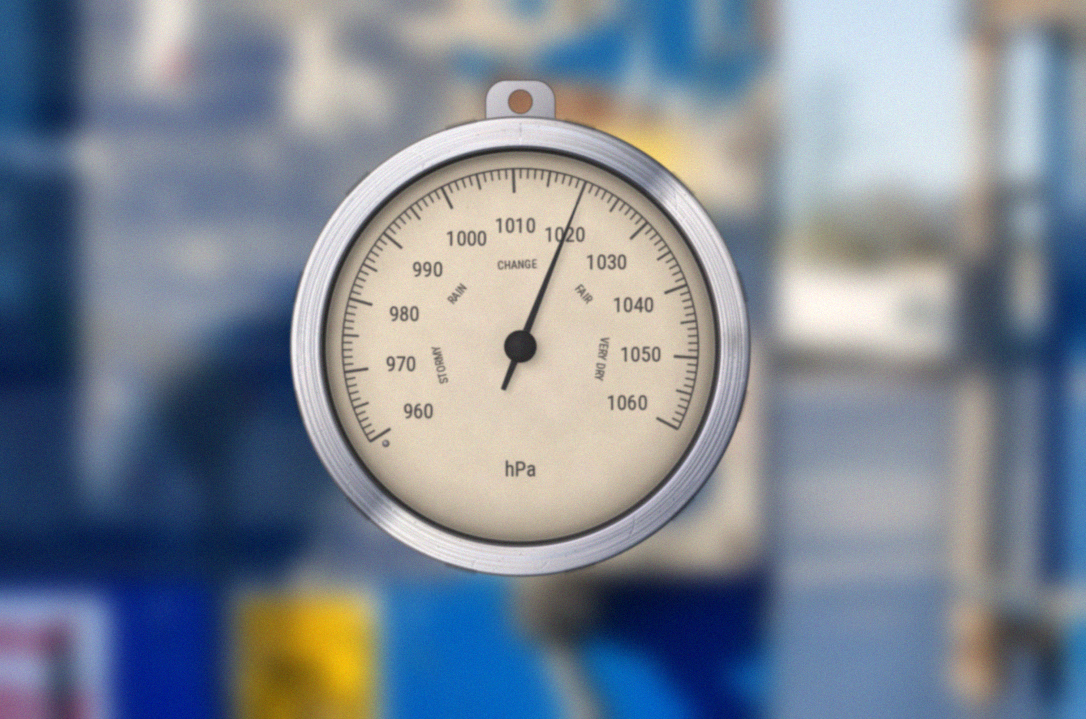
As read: **1020** hPa
